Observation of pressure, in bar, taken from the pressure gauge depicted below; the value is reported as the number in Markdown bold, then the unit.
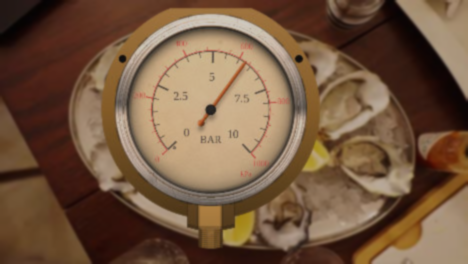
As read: **6.25** bar
